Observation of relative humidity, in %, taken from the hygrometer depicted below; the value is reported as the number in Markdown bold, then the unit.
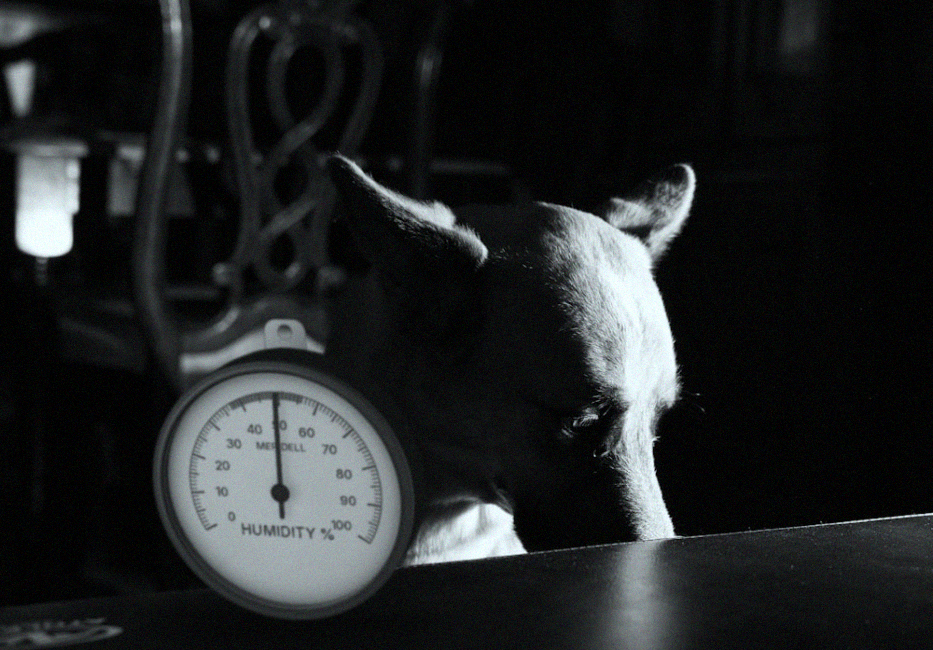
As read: **50** %
